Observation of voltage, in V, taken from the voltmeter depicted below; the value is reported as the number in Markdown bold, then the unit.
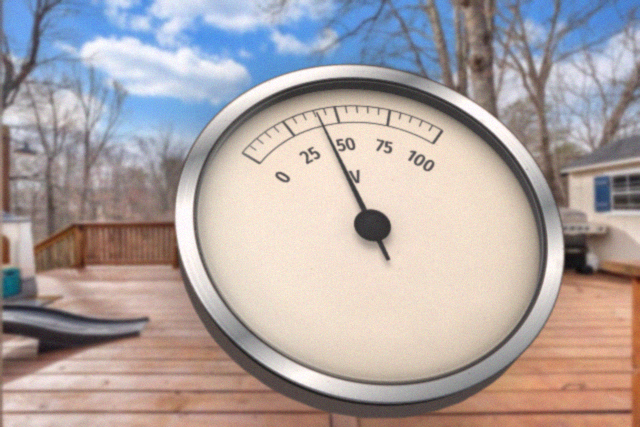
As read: **40** V
